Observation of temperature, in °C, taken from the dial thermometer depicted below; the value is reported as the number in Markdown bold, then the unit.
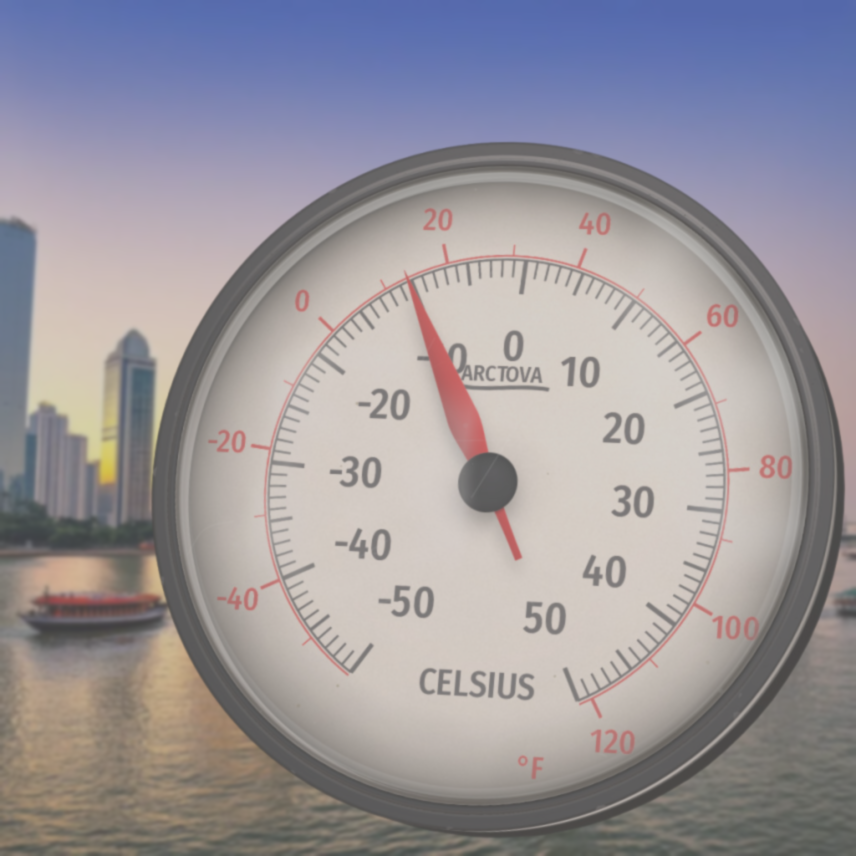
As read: **-10** °C
